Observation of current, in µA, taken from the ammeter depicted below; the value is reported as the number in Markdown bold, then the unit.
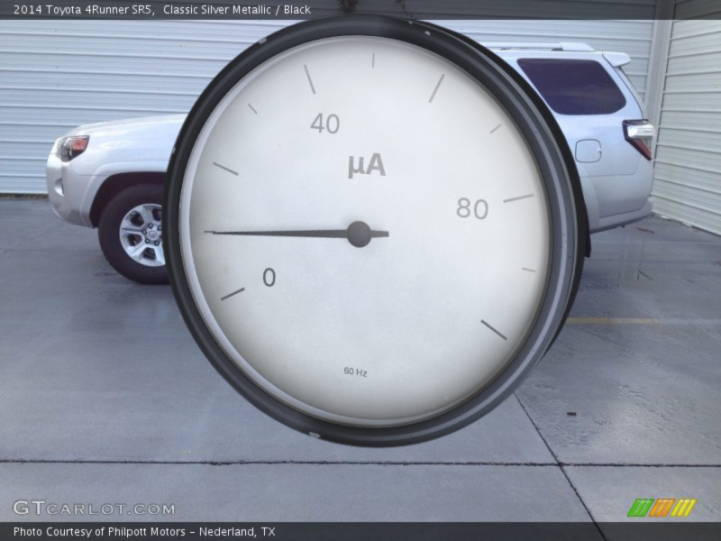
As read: **10** µA
